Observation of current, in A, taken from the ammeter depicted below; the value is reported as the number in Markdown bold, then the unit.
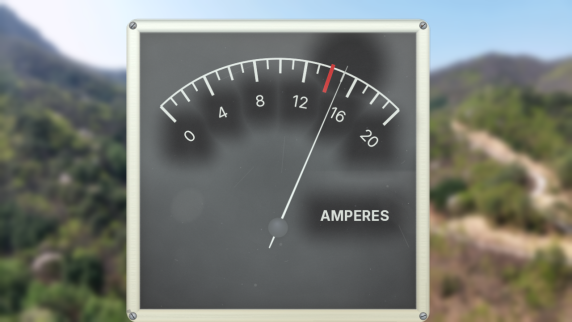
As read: **15** A
